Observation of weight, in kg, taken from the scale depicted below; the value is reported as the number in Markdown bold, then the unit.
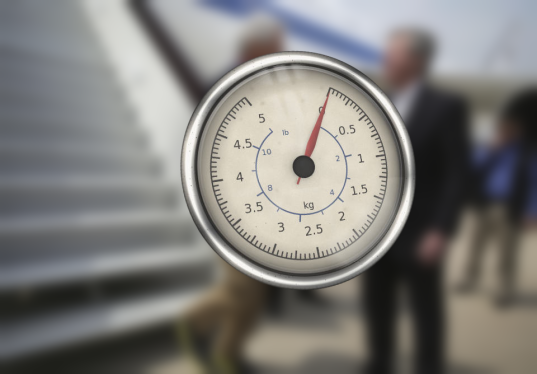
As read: **0** kg
